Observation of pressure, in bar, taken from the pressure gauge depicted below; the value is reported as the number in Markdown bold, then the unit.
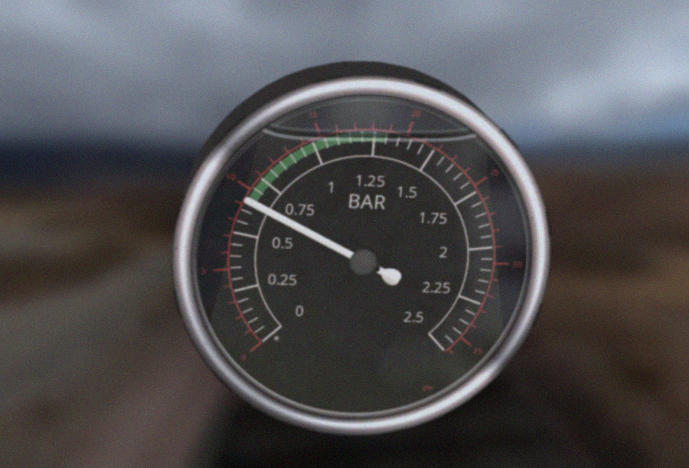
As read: **0.65** bar
